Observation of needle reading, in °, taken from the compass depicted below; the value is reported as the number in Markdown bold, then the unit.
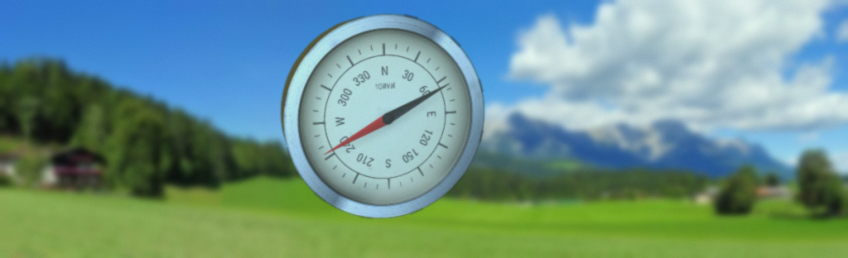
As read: **245** °
